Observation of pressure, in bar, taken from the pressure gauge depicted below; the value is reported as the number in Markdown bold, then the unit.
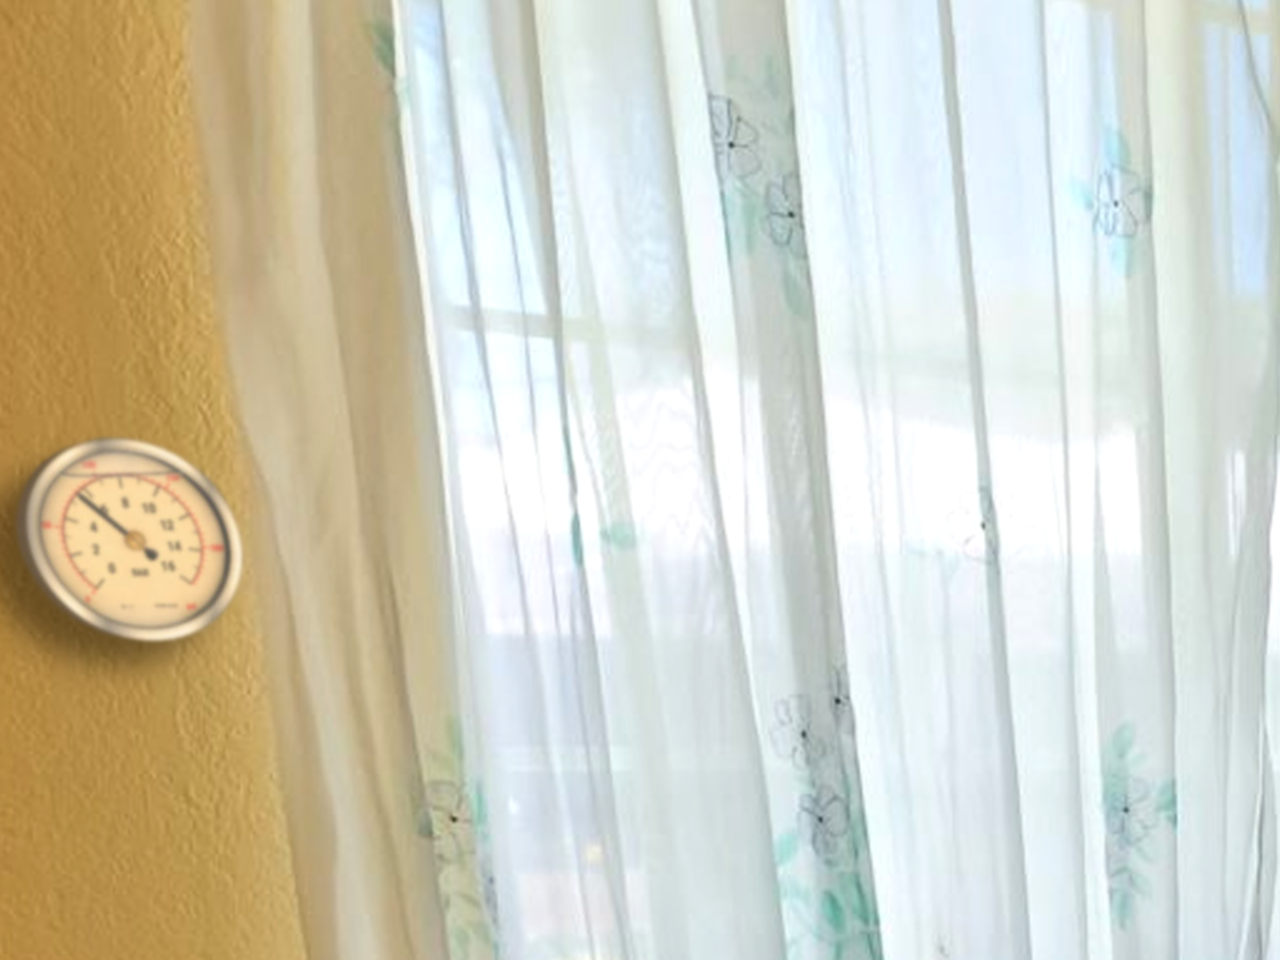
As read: **5.5** bar
